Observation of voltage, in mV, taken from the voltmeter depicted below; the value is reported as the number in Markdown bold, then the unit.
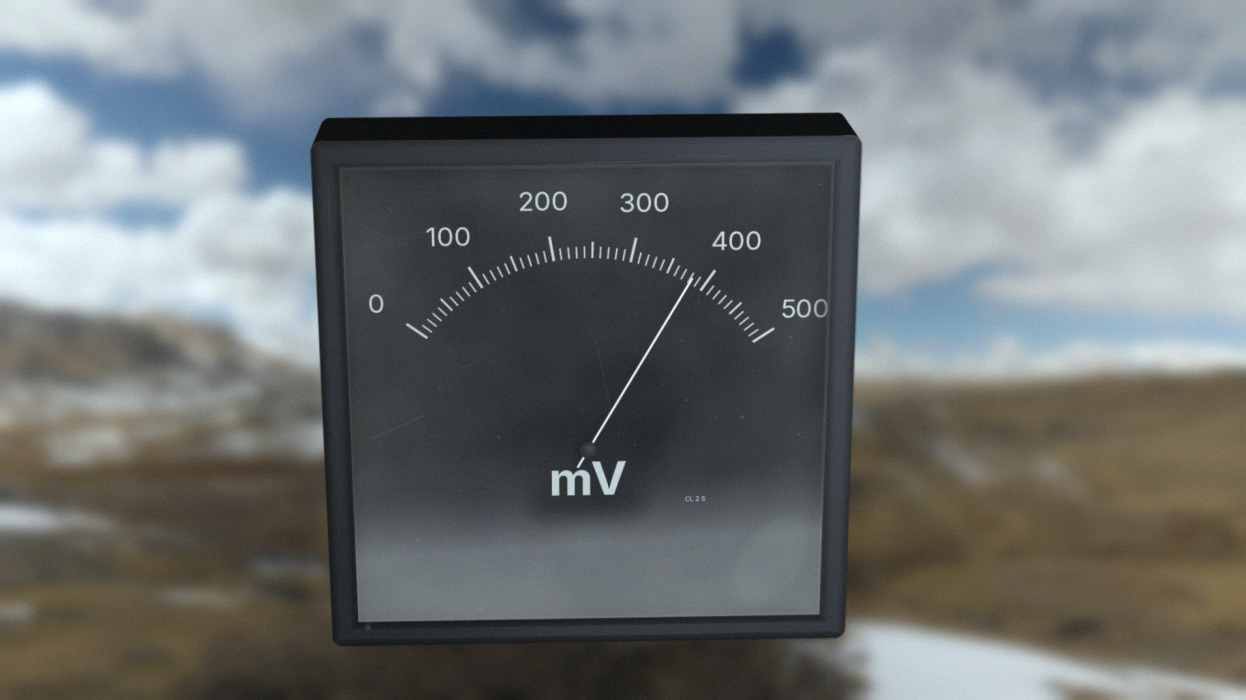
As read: **380** mV
